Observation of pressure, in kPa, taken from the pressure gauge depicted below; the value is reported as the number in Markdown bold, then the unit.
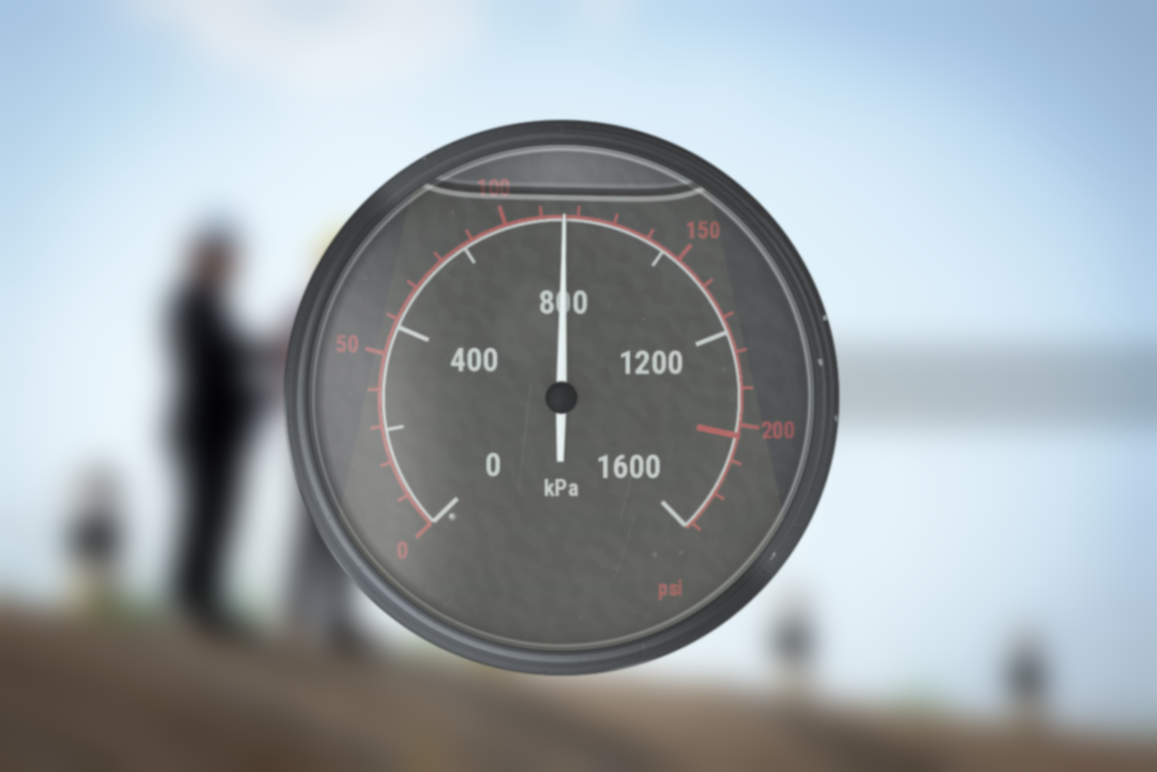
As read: **800** kPa
